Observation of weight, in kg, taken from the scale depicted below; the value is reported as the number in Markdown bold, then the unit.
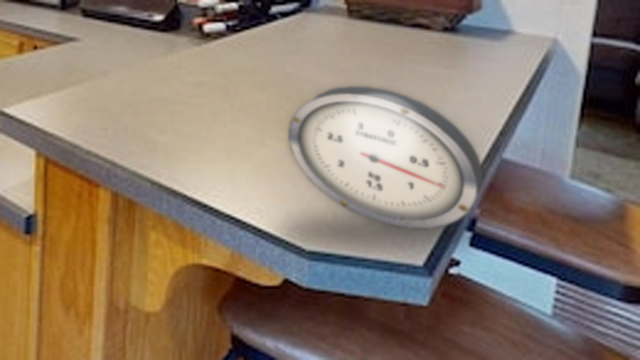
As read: **0.75** kg
